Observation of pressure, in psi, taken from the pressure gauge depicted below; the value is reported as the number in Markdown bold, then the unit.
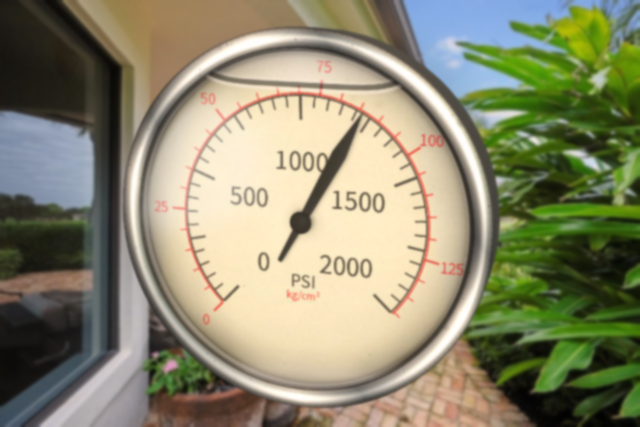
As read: **1225** psi
